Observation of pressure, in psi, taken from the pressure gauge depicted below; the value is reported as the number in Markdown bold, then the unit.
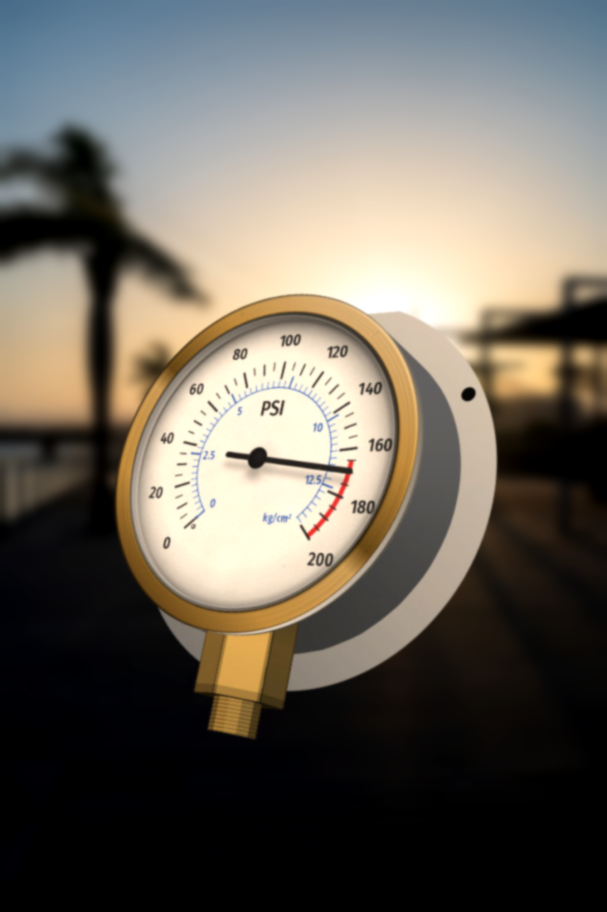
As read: **170** psi
